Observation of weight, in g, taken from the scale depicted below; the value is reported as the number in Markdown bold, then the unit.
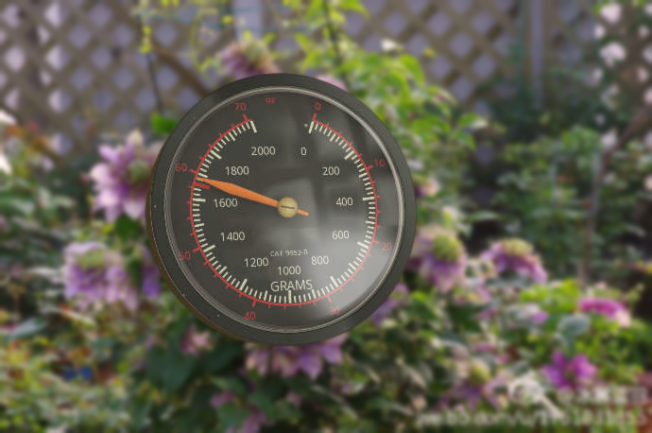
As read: **1680** g
